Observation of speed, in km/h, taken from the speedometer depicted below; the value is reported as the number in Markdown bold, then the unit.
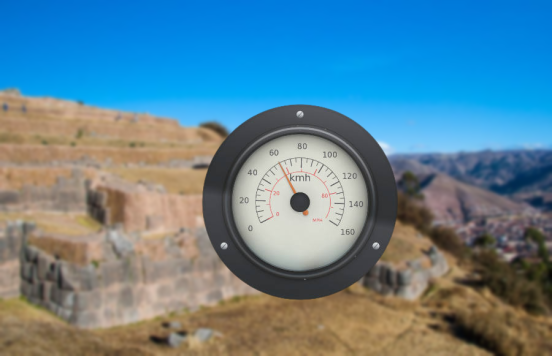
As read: **60** km/h
